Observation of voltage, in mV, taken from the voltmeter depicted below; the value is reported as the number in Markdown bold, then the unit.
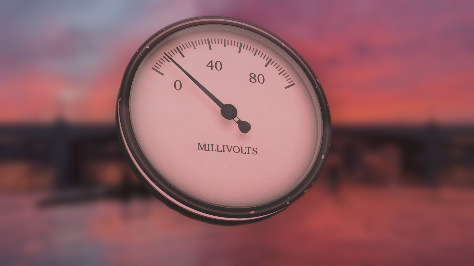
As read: **10** mV
